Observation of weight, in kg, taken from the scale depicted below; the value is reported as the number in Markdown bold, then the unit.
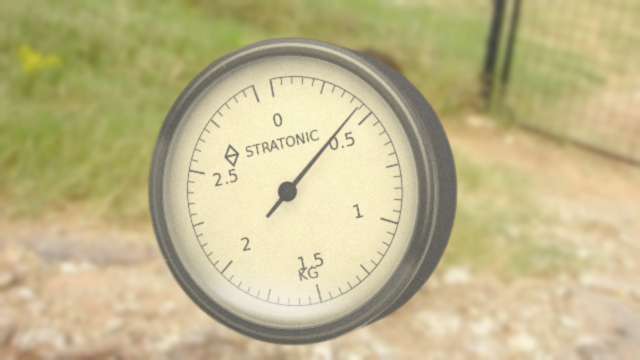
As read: **0.45** kg
